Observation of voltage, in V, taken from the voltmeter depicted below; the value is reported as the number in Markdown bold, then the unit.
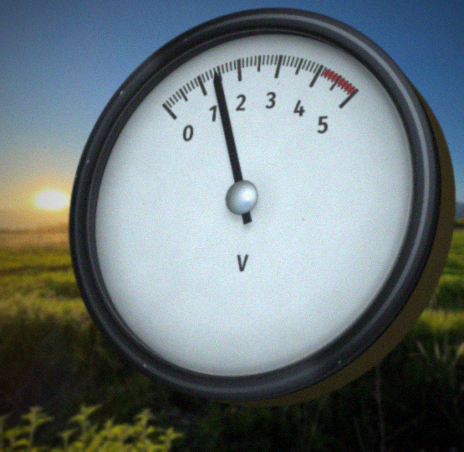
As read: **1.5** V
